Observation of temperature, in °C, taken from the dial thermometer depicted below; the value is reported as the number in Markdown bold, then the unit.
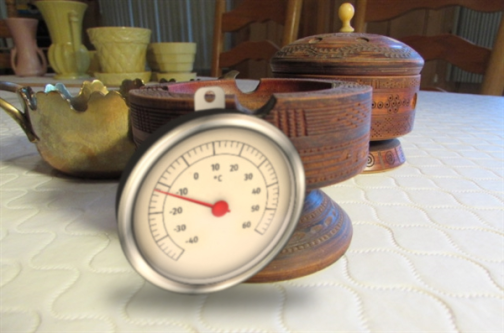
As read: **-12** °C
